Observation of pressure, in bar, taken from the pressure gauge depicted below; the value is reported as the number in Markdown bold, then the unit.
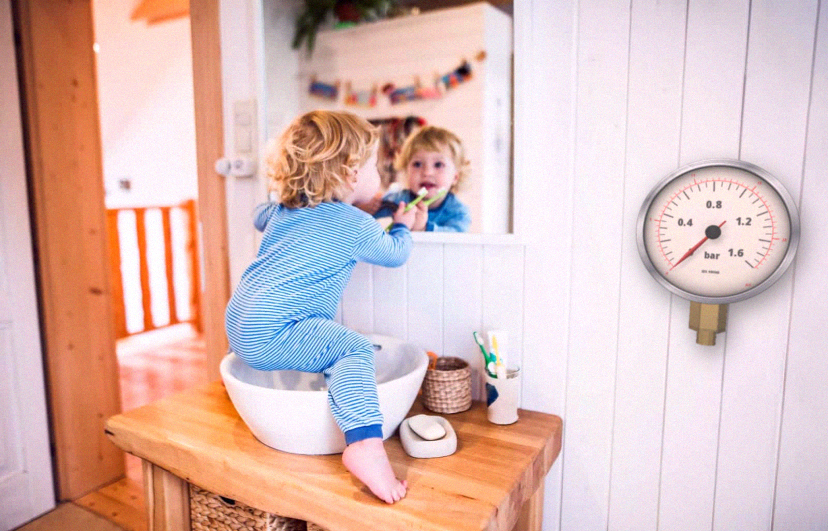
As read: **0** bar
